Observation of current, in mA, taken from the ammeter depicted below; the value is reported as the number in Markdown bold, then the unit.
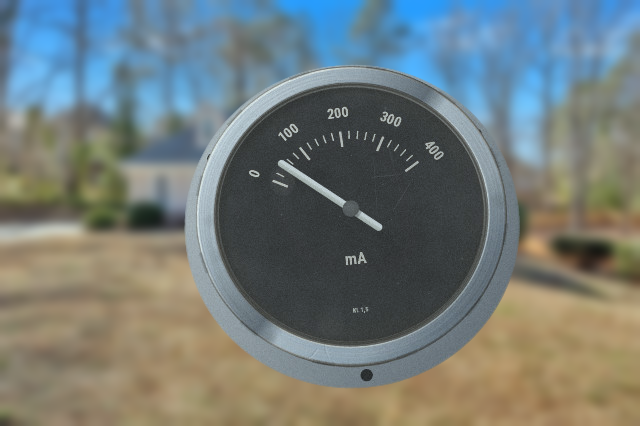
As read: **40** mA
